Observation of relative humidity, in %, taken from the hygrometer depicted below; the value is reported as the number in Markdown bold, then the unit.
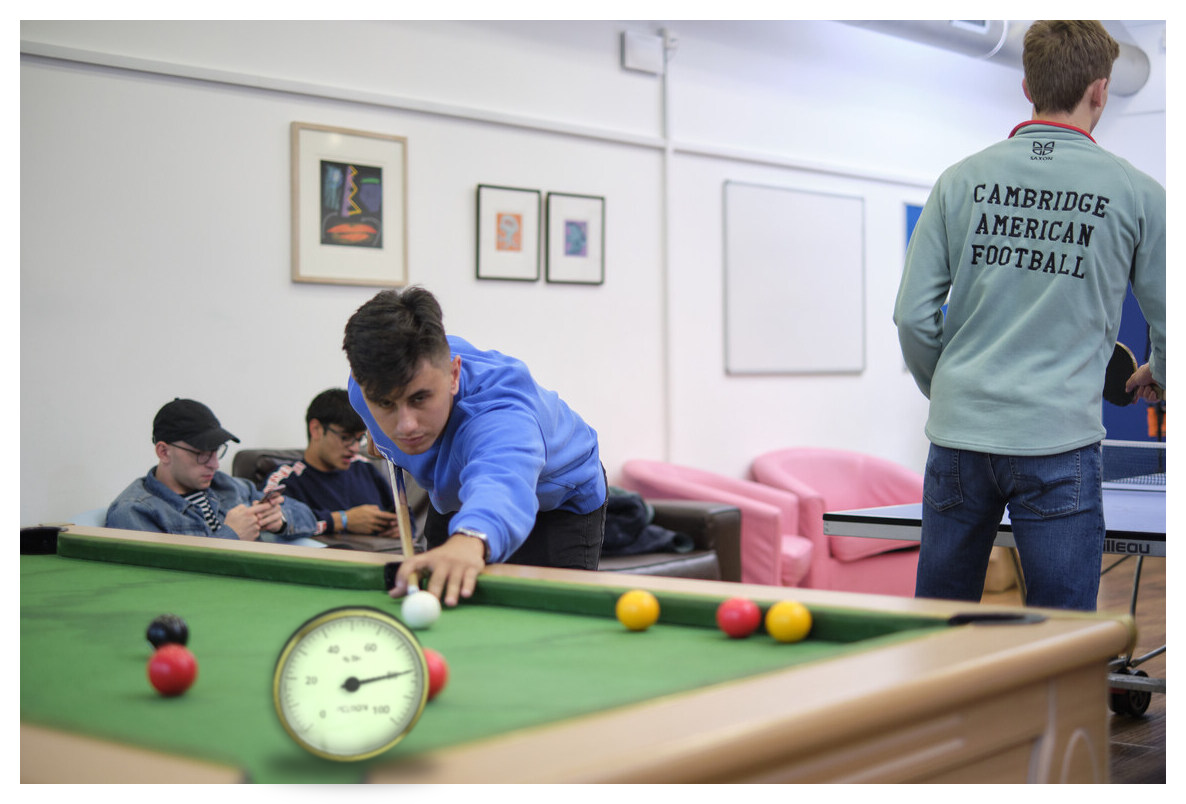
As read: **80** %
